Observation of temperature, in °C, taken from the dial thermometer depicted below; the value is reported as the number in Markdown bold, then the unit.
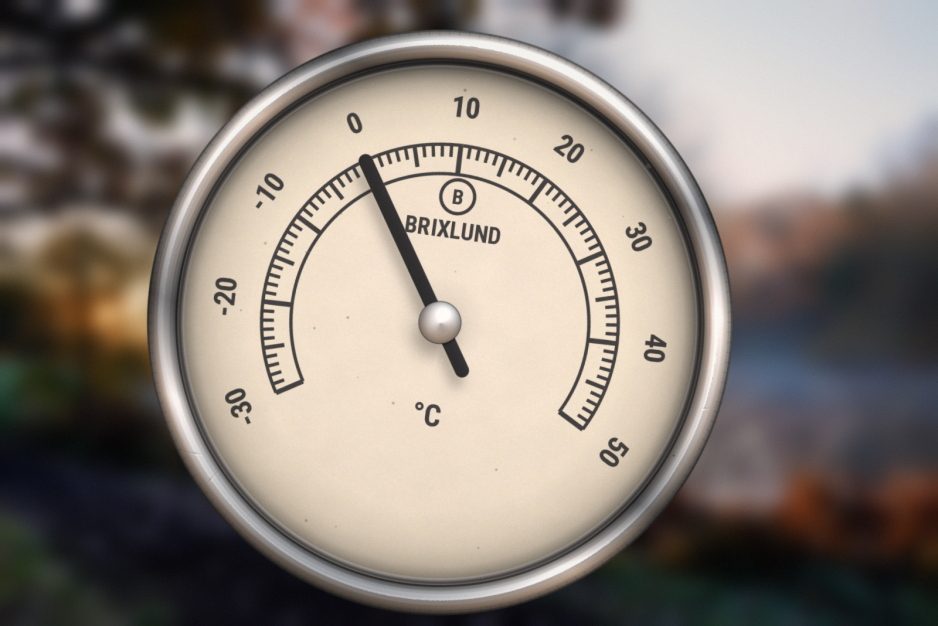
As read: **-0.5** °C
